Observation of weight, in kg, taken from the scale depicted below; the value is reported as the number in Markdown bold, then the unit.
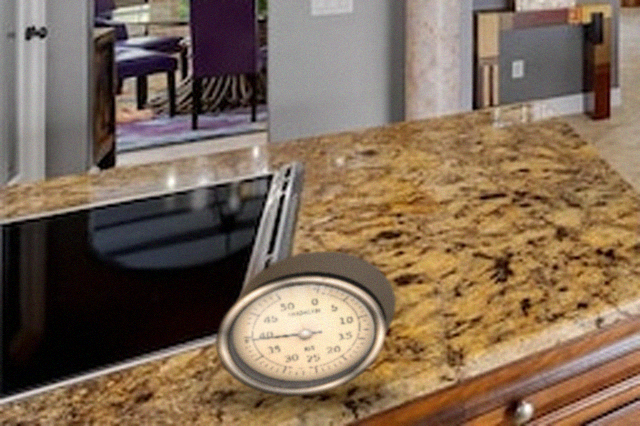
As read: **40** kg
